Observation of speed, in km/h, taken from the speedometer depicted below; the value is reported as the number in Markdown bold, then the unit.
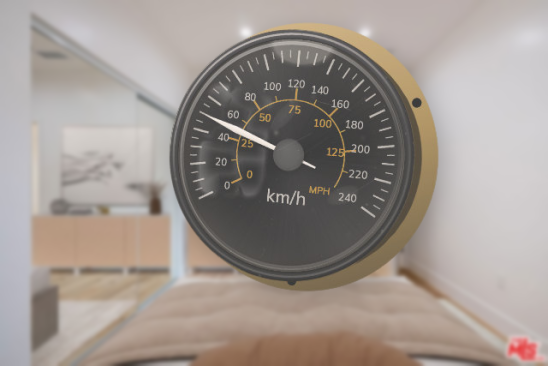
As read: **50** km/h
